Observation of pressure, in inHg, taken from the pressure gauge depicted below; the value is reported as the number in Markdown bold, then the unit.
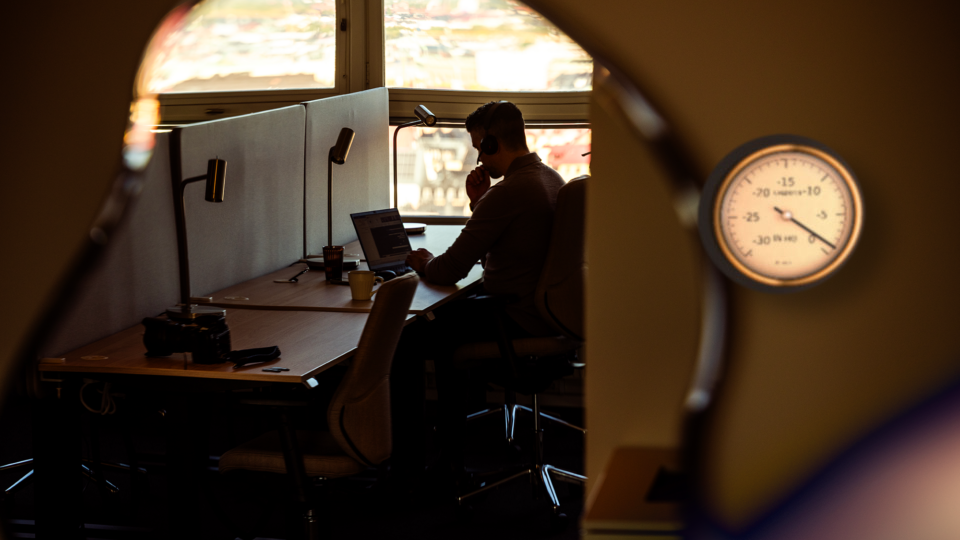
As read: **-1** inHg
